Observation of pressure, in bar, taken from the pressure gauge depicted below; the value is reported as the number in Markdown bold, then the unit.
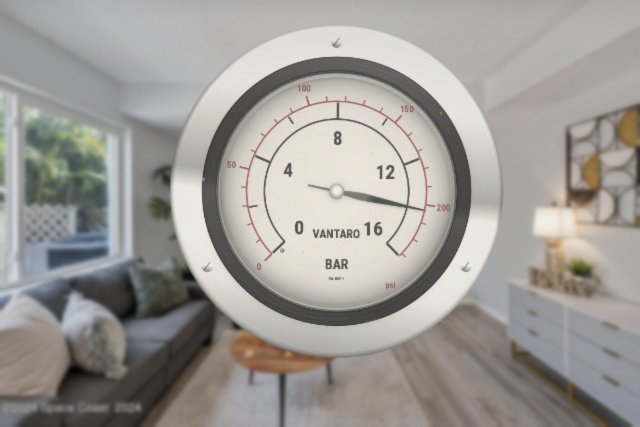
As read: **14** bar
